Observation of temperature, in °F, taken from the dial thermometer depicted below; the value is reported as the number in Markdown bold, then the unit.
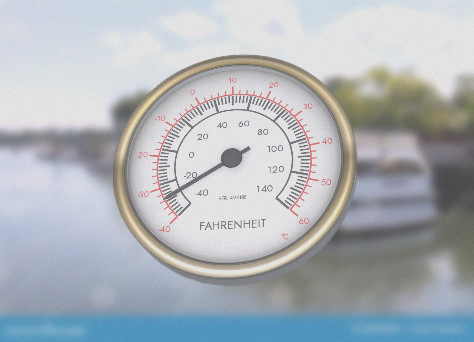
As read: **-30** °F
